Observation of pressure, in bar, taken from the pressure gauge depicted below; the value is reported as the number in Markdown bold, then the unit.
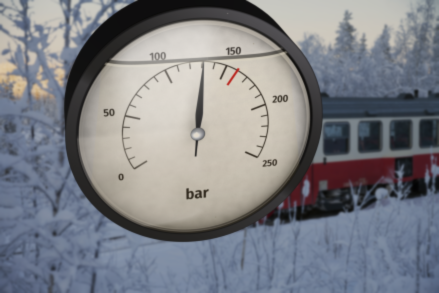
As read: **130** bar
